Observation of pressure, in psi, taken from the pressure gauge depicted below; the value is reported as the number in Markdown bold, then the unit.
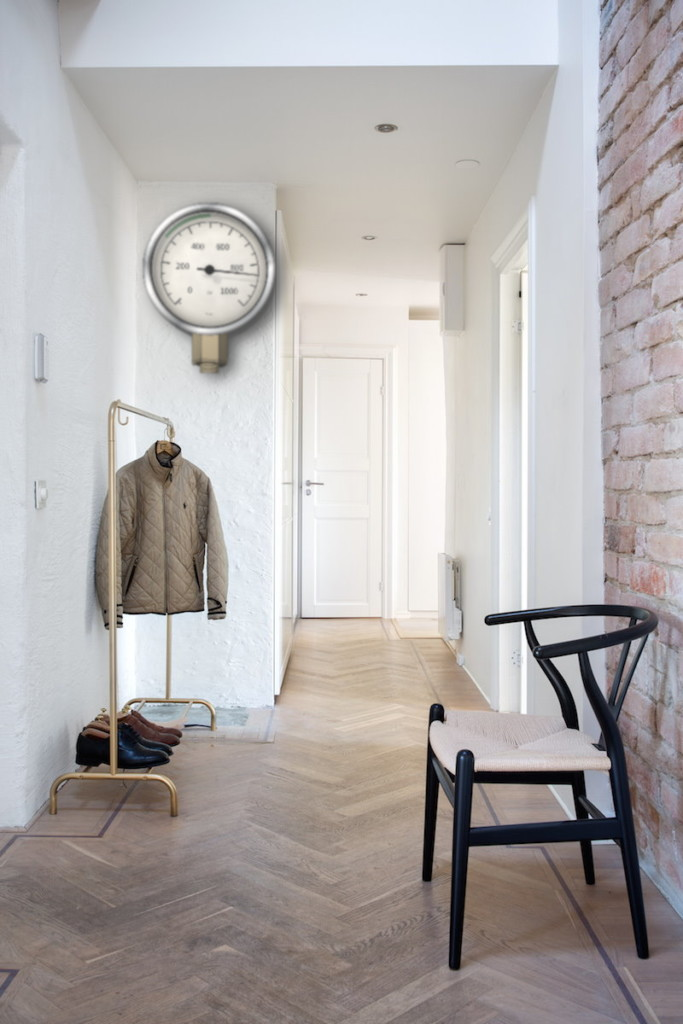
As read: **850** psi
